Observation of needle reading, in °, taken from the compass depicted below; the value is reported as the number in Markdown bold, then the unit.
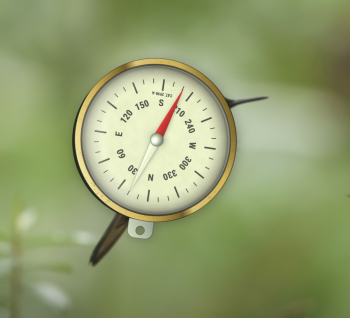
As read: **200** °
